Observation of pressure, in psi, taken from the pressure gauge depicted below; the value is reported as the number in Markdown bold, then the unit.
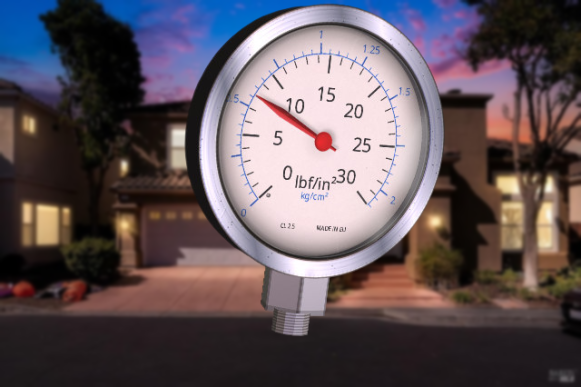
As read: **8** psi
